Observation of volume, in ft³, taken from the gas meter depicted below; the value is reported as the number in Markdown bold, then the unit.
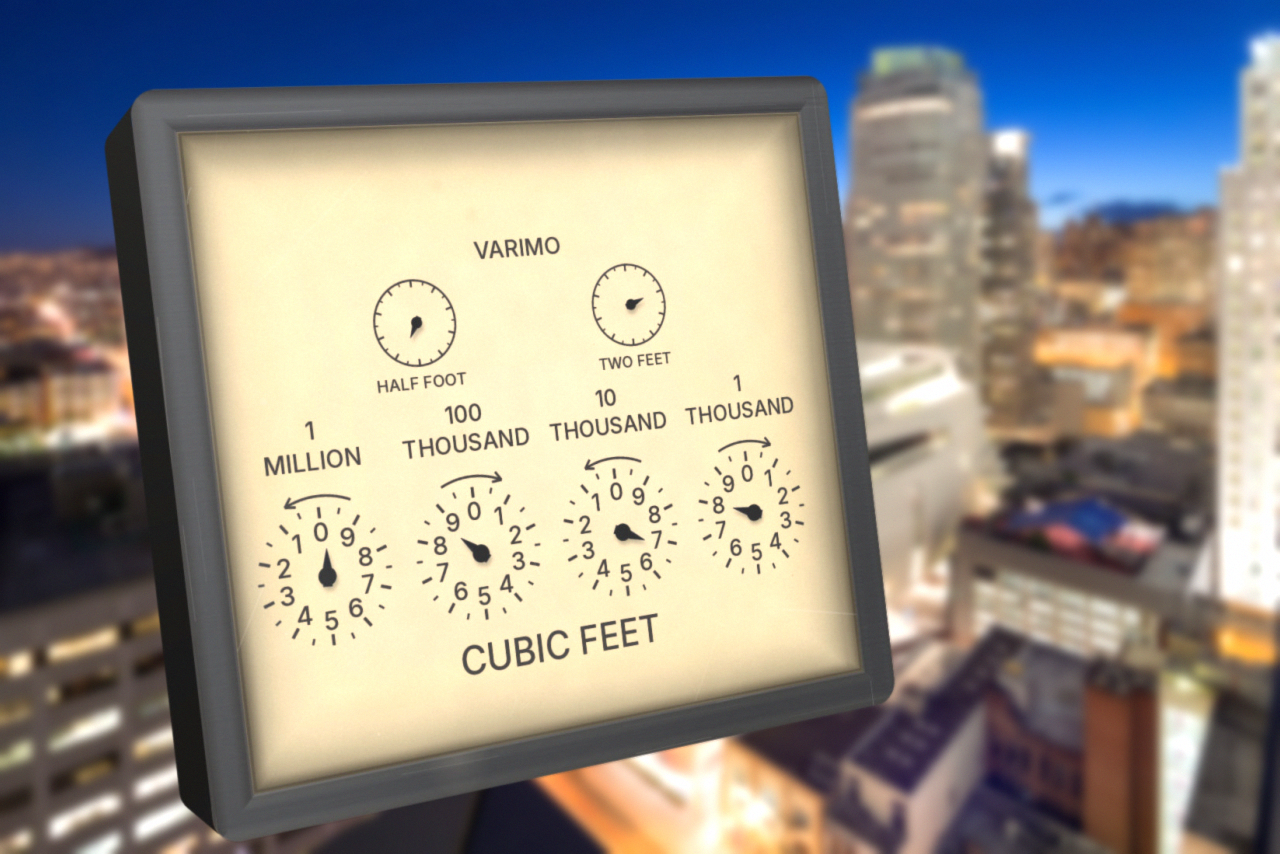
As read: **986800** ft³
